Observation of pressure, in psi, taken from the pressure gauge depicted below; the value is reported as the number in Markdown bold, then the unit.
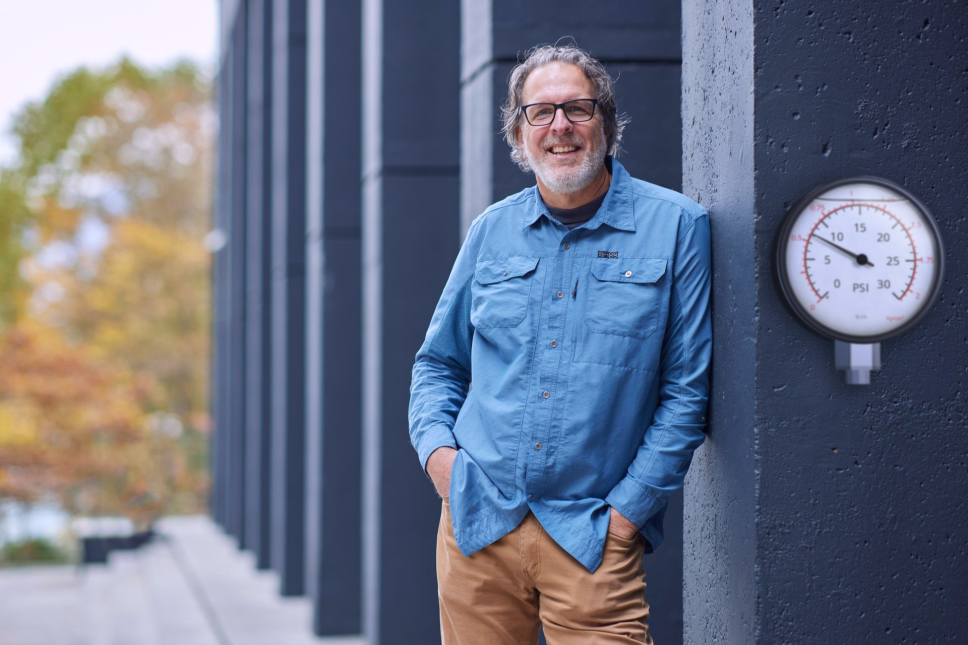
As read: **8** psi
